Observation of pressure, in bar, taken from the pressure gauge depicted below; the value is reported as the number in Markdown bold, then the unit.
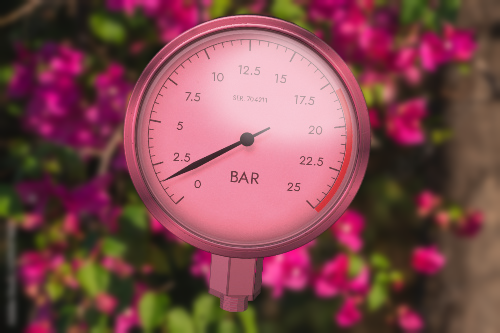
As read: **1.5** bar
